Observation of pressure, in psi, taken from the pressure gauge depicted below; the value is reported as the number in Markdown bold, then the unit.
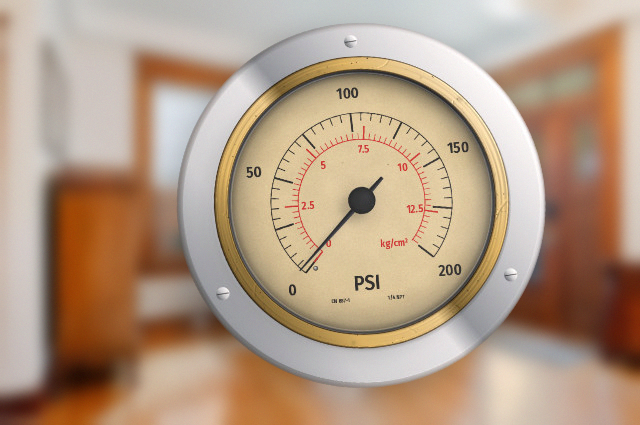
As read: **2.5** psi
